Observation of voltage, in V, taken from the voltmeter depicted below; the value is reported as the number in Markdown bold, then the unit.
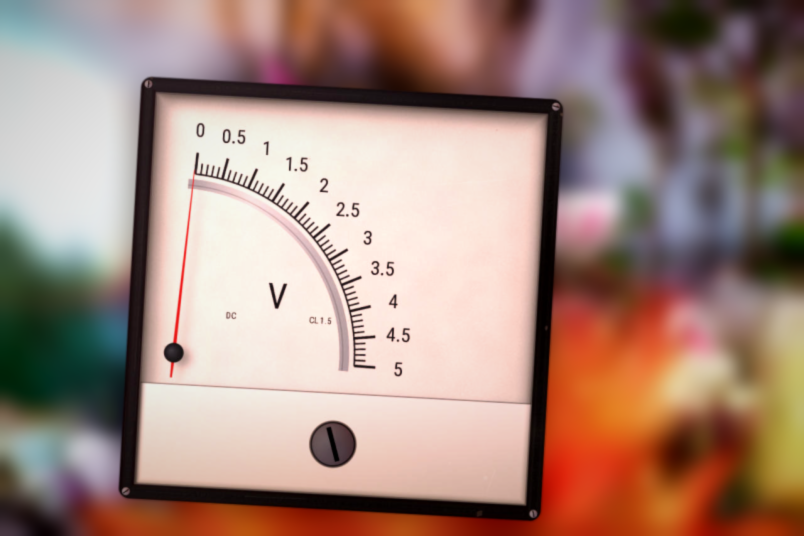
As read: **0** V
